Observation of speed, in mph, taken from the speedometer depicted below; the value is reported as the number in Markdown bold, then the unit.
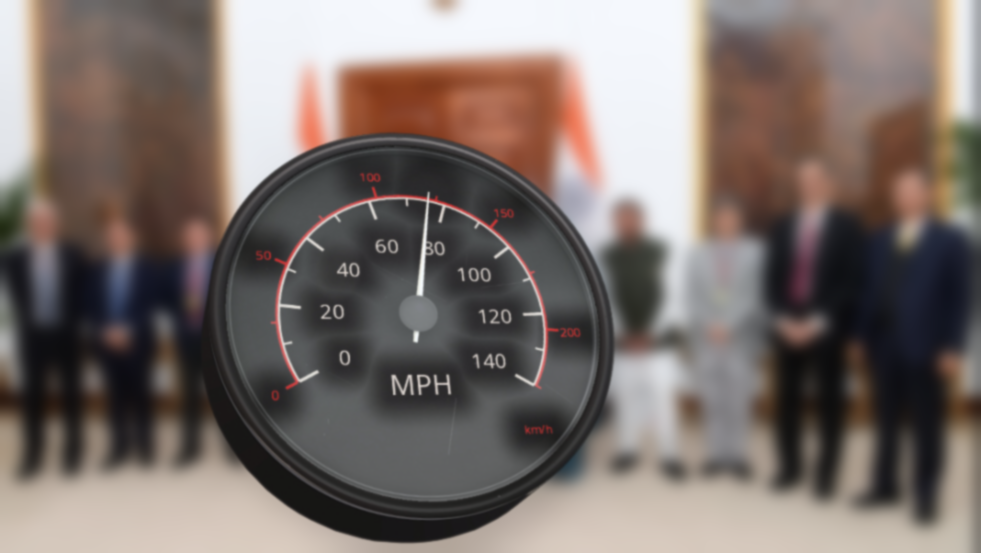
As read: **75** mph
